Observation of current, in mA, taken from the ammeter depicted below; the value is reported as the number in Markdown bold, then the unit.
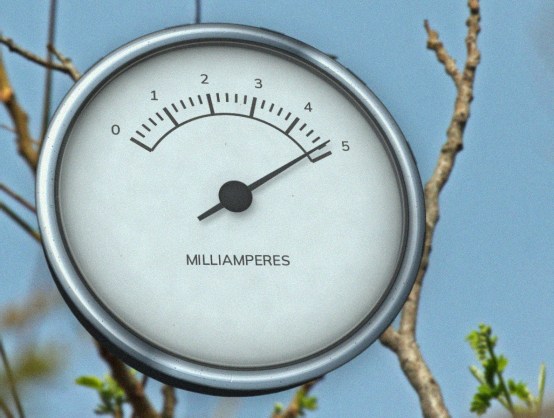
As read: **4.8** mA
